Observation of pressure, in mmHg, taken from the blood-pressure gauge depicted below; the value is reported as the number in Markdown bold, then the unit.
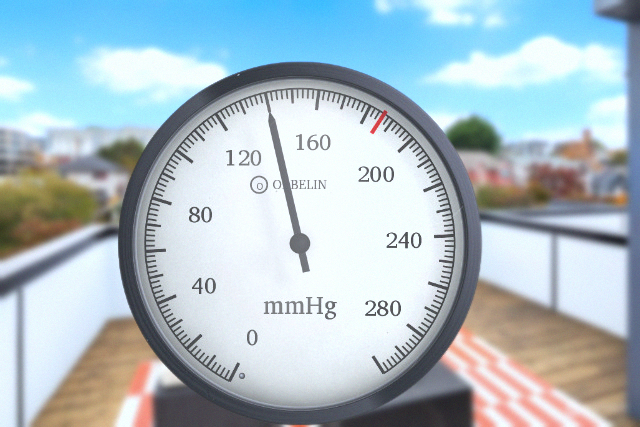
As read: **140** mmHg
